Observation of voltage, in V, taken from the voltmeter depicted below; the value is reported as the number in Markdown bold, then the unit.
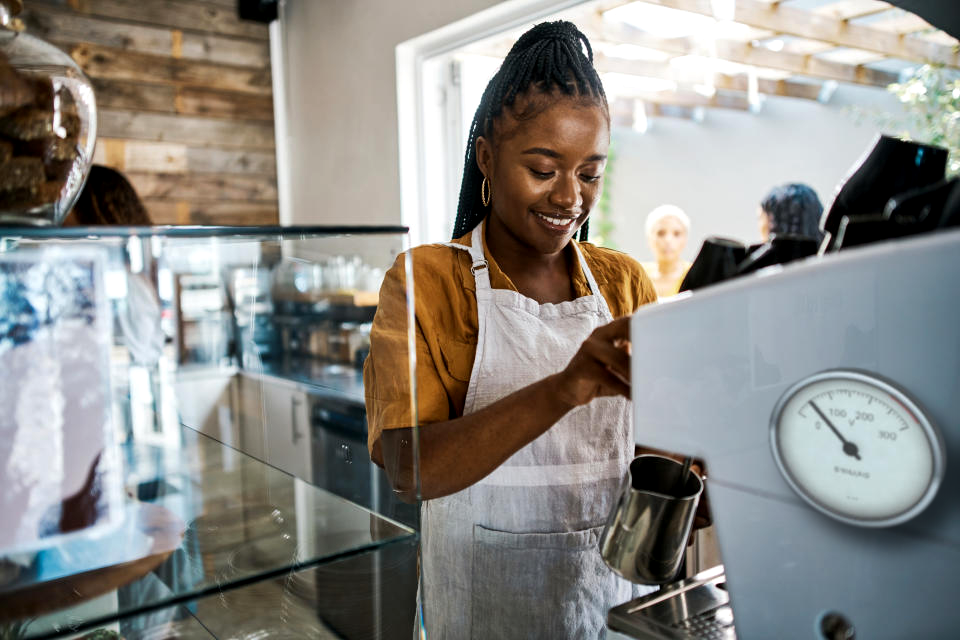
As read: **50** V
